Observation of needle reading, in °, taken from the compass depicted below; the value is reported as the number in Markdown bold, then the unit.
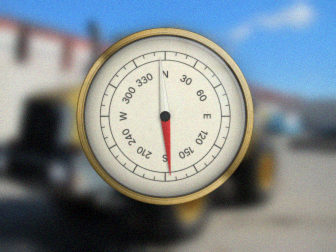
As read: **175** °
